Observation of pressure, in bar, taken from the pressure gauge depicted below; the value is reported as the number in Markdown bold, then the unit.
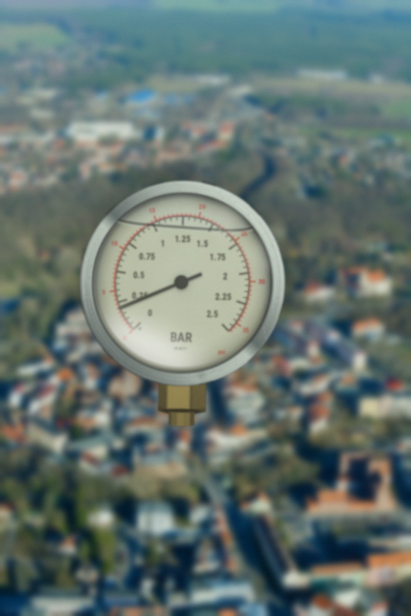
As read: **0.2** bar
